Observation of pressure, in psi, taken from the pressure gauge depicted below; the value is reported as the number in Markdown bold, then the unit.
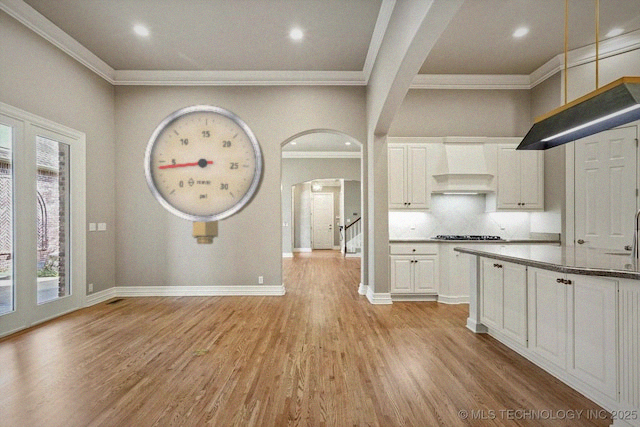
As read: **4** psi
